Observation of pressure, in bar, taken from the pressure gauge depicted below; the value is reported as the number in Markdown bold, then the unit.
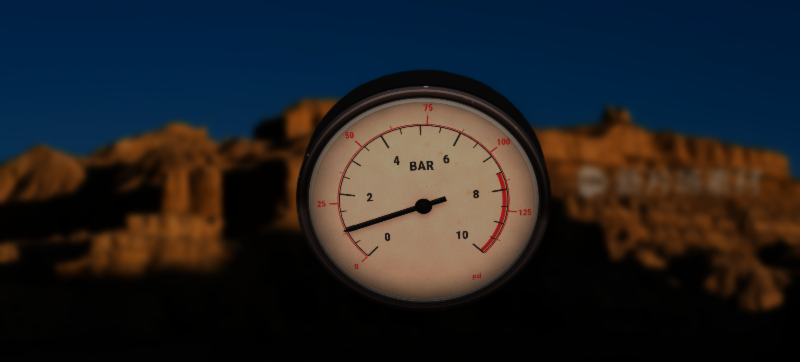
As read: **1** bar
